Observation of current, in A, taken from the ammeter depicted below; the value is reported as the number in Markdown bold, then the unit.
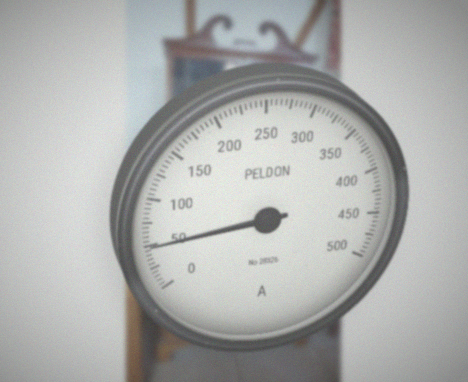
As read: **50** A
